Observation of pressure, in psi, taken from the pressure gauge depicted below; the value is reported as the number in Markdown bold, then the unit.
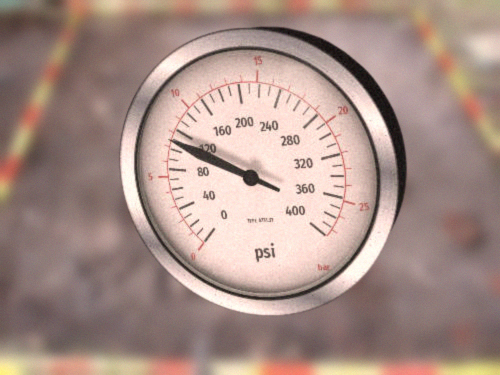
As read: **110** psi
